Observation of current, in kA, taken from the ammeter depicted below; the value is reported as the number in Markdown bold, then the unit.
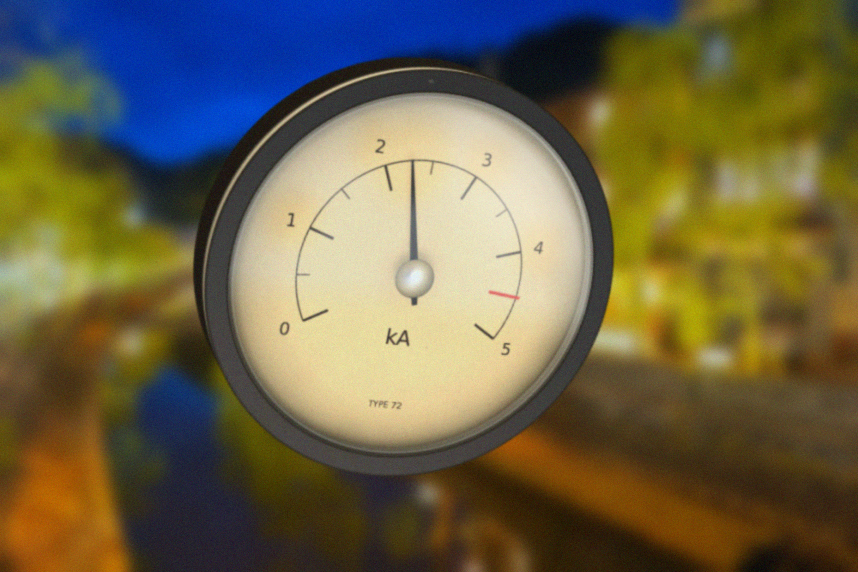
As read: **2.25** kA
